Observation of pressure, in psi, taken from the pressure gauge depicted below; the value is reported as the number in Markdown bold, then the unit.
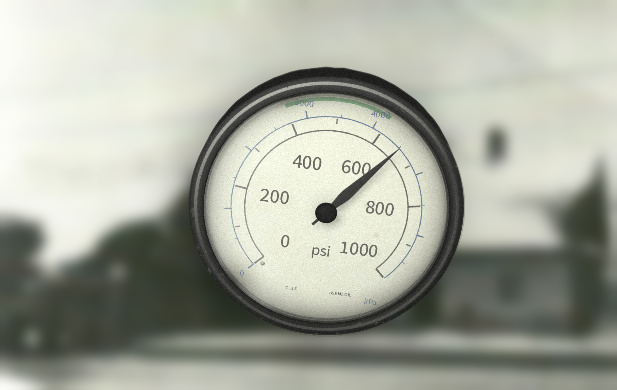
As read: **650** psi
